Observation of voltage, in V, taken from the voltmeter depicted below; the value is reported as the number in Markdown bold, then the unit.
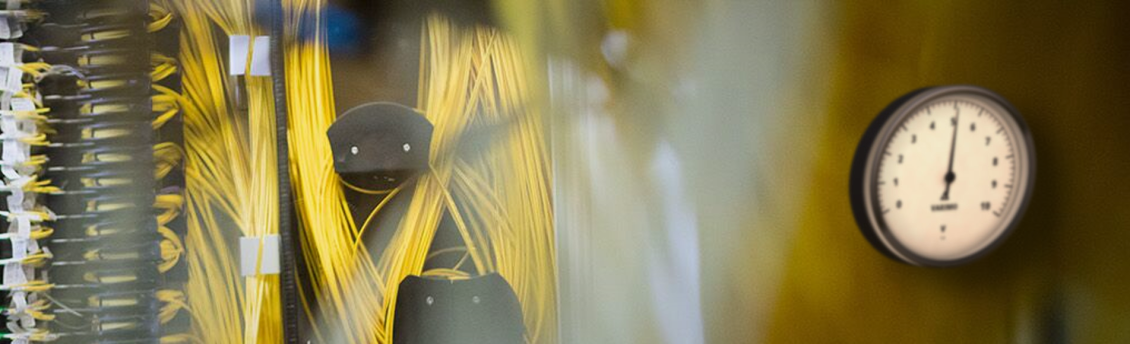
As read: **5** V
